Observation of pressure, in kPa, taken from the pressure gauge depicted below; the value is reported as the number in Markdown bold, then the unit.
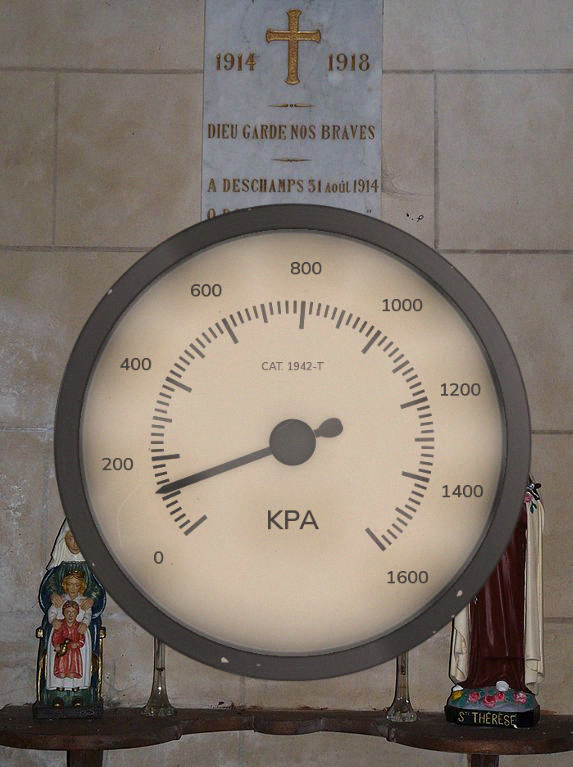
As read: **120** kPa
